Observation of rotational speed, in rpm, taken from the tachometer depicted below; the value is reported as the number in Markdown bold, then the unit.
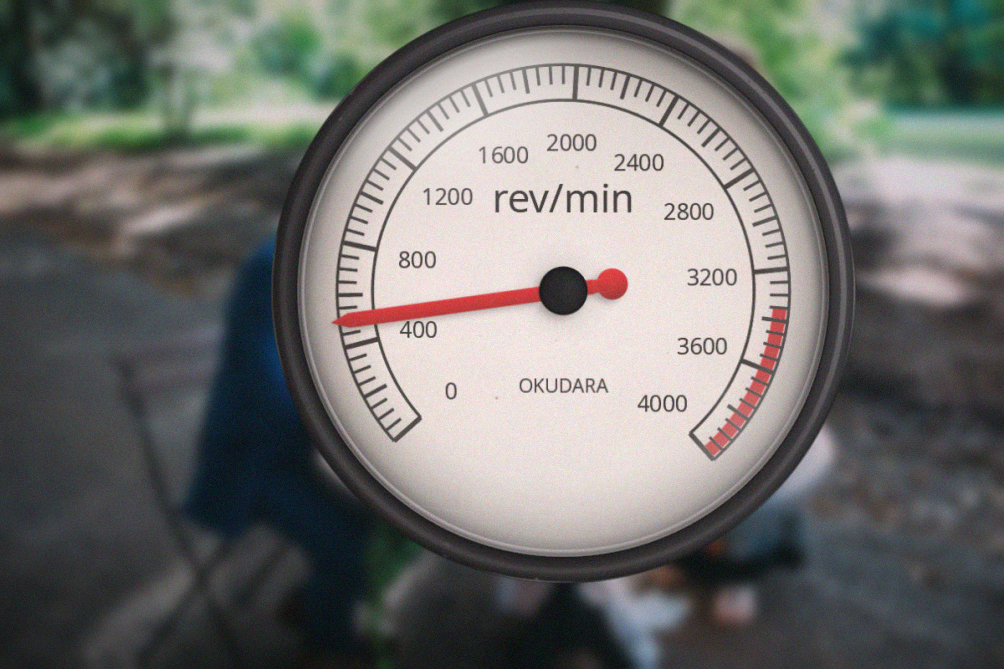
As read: **500** rpm
